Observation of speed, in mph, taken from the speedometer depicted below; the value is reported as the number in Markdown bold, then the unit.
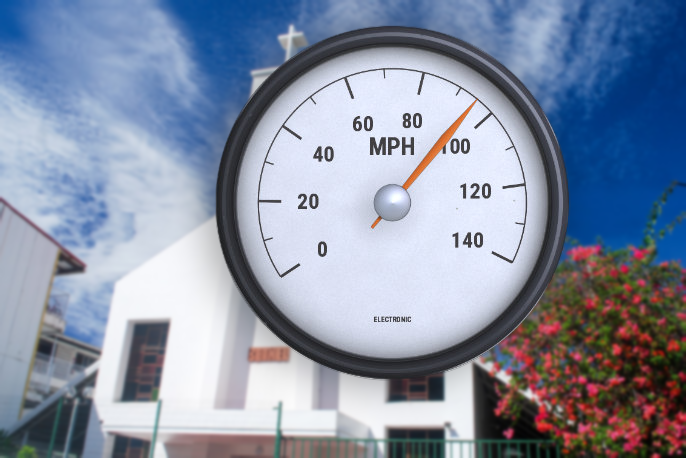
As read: **95** mph
